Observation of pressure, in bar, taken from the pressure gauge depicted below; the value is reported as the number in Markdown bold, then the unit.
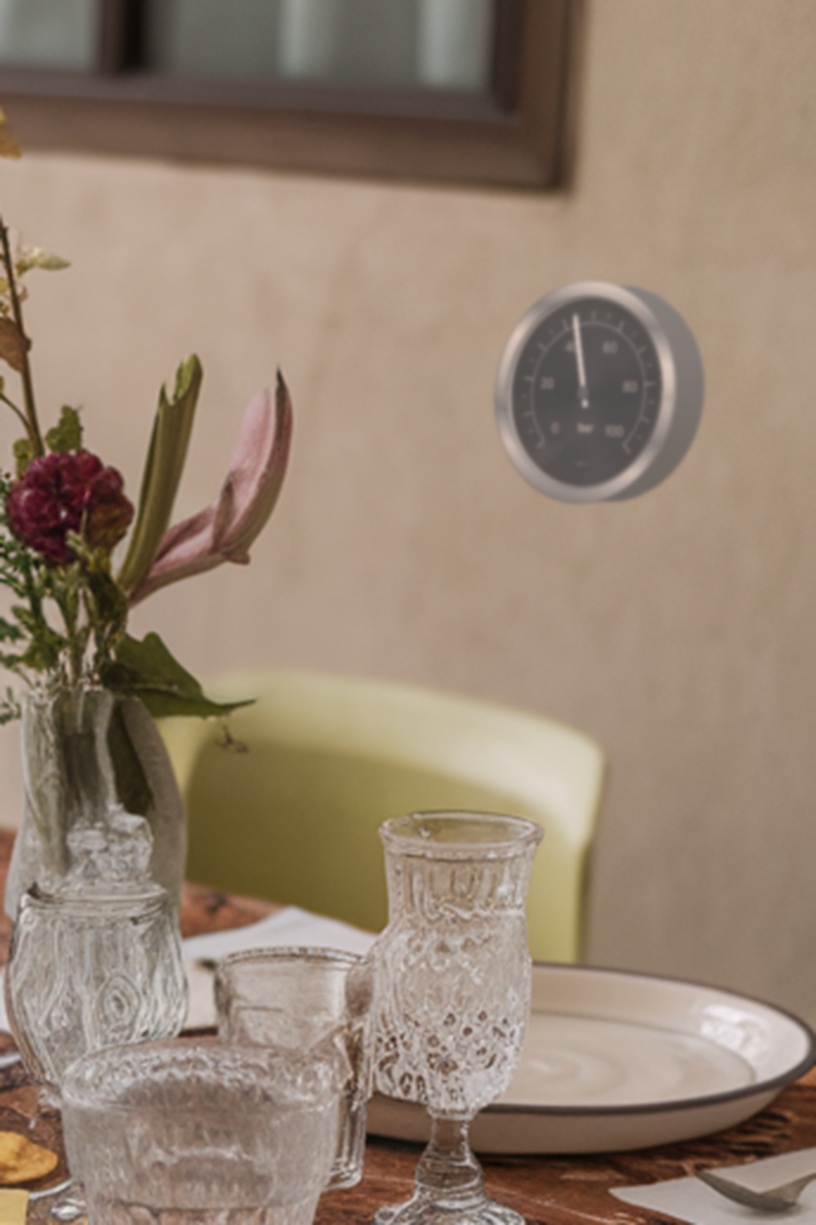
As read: **45** bar
